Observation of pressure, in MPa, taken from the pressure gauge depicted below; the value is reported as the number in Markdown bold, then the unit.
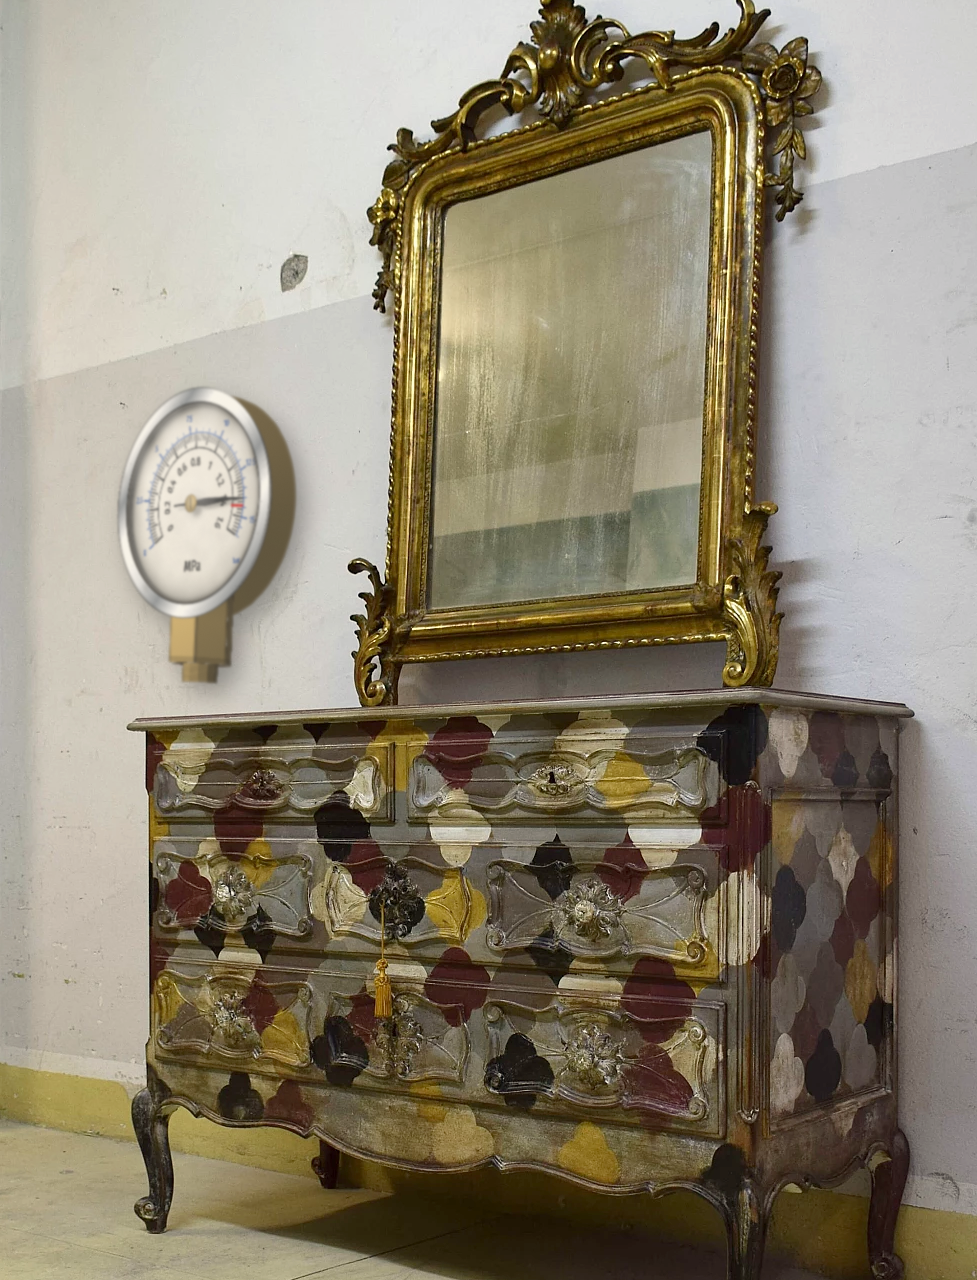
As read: **1.4** MPa
